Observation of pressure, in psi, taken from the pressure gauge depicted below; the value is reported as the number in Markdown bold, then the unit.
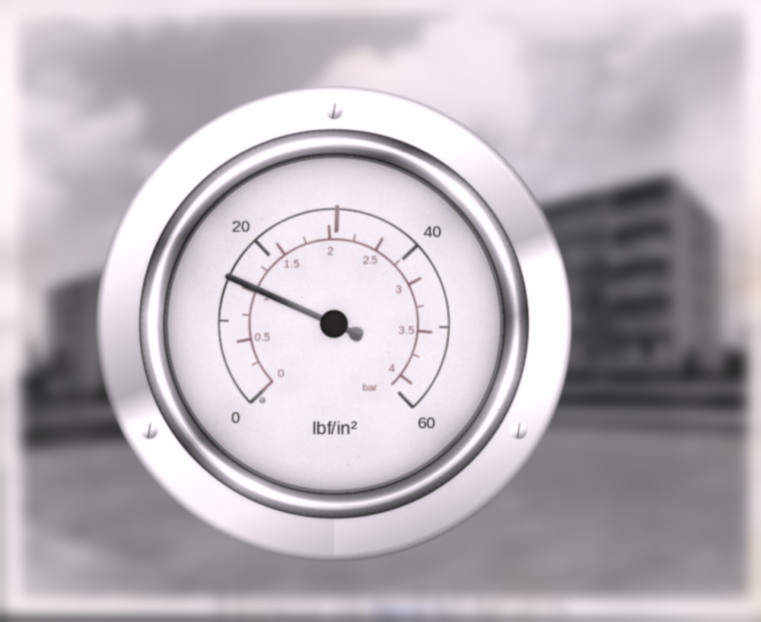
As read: **15** psi
